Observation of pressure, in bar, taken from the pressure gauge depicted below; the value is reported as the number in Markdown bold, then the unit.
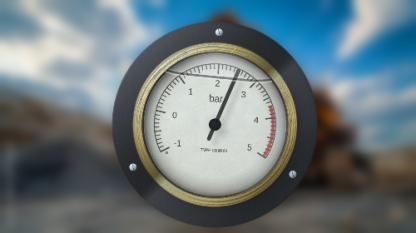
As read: **2.5** bar
